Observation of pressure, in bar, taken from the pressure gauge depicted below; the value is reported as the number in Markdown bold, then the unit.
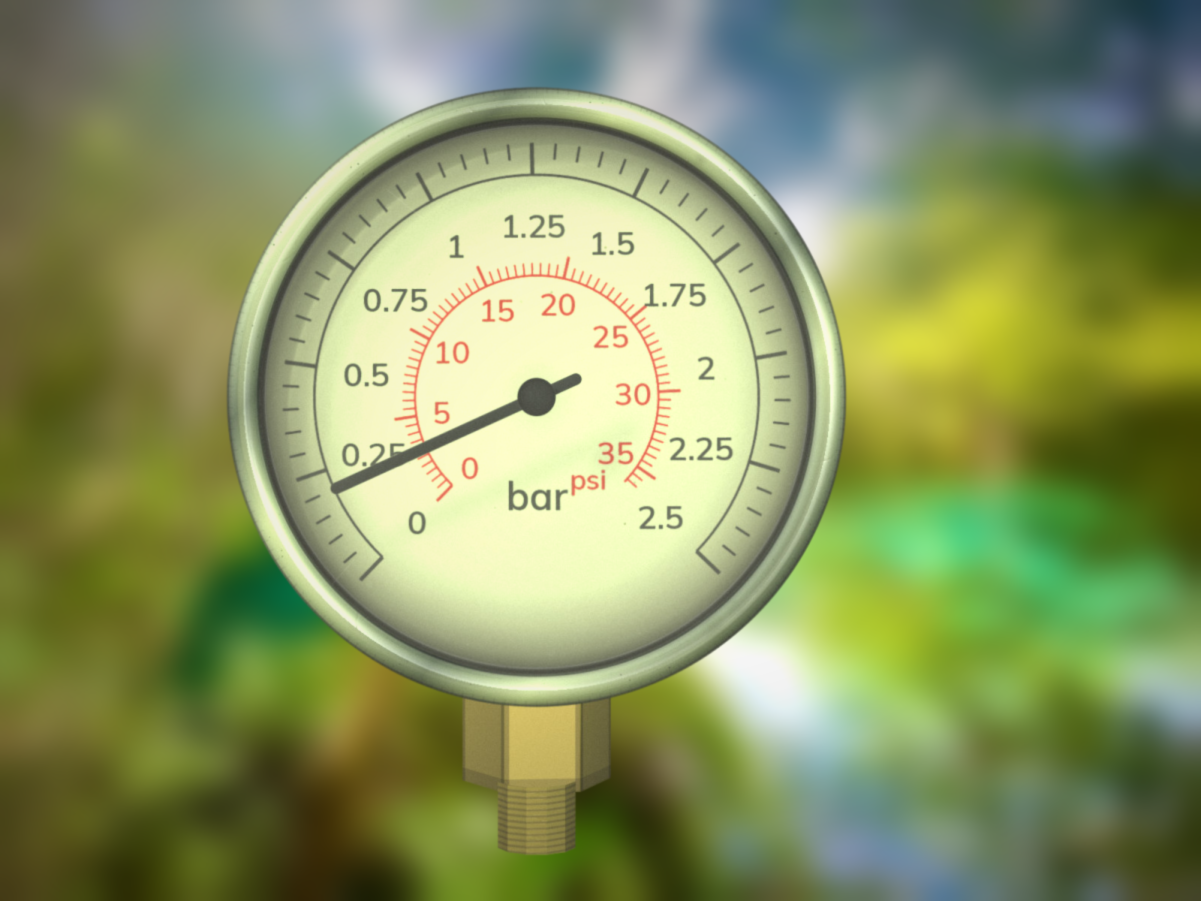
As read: **0.2** bar
